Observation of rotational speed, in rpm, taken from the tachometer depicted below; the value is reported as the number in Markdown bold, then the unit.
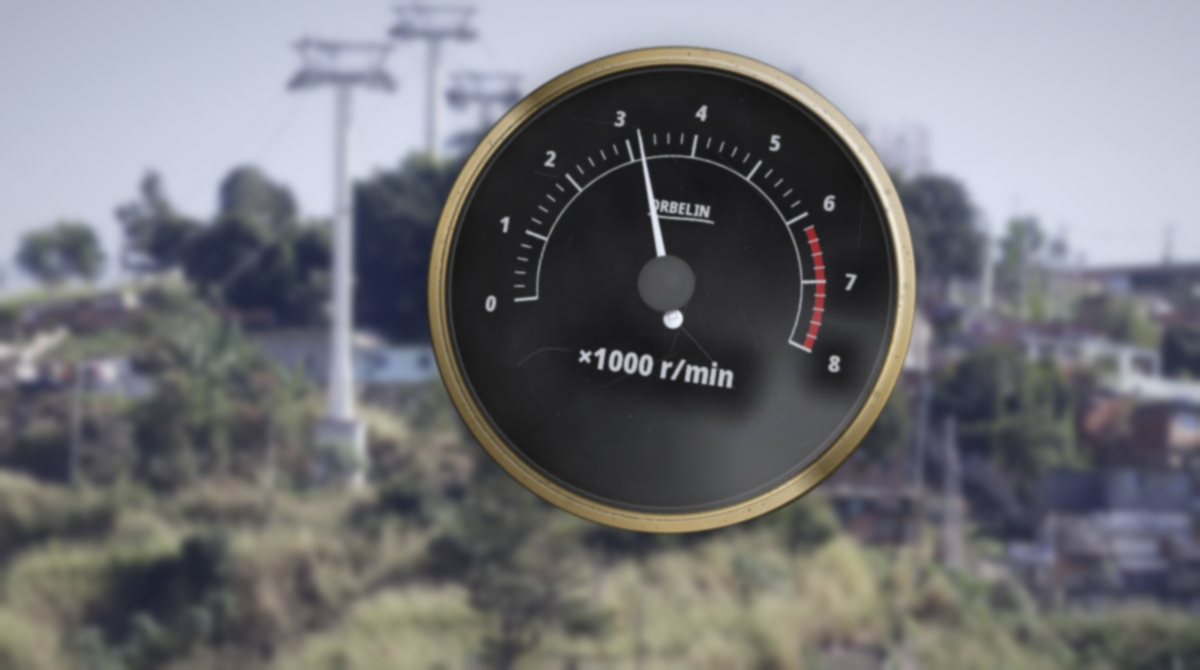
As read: **3200** rpm
